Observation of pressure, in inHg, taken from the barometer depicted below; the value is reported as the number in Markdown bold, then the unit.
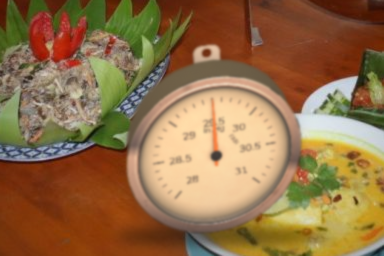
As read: **29.5** inHg
